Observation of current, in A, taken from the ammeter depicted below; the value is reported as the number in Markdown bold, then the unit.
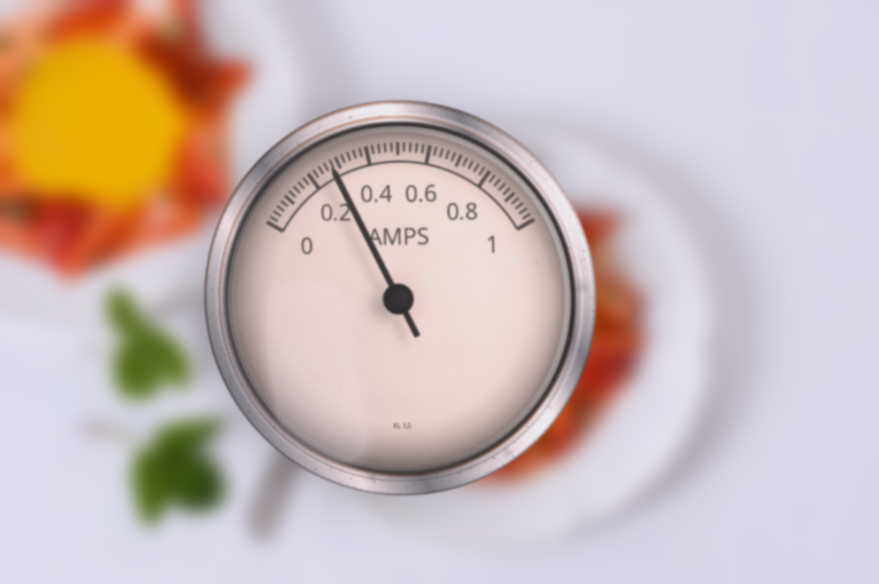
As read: **0.28** A
